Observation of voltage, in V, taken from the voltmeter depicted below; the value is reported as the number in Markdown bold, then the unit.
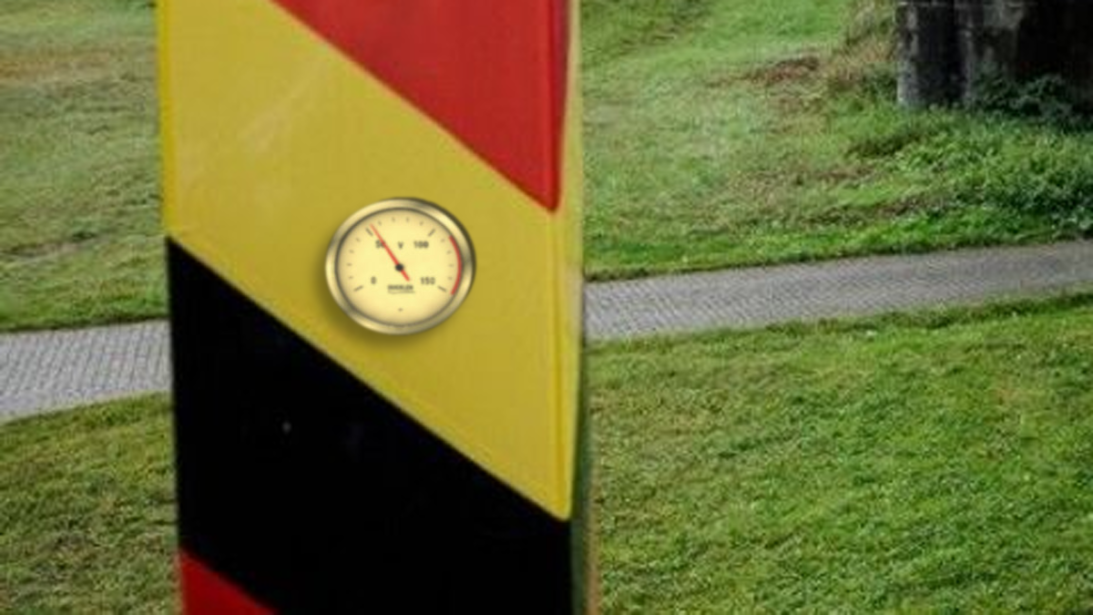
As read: **55** V
